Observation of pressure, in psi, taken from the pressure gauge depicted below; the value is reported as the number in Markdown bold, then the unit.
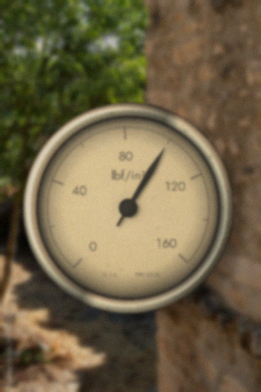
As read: **100** psi
